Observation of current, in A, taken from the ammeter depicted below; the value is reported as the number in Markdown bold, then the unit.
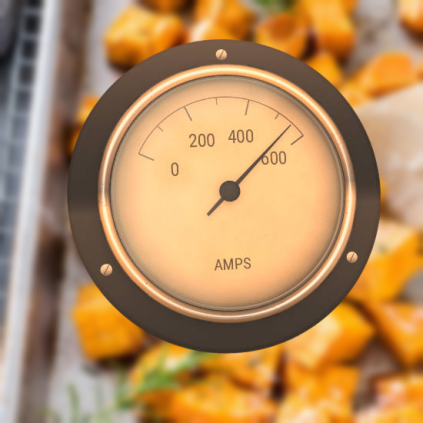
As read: **550** A
